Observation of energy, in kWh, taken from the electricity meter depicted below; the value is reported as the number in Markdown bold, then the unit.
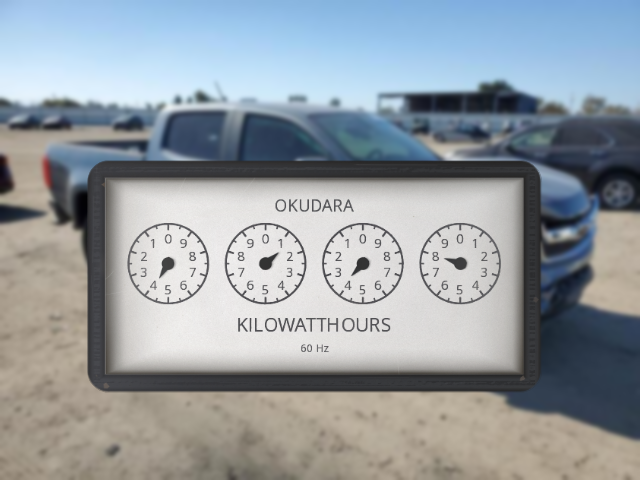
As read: **4138** kWh
